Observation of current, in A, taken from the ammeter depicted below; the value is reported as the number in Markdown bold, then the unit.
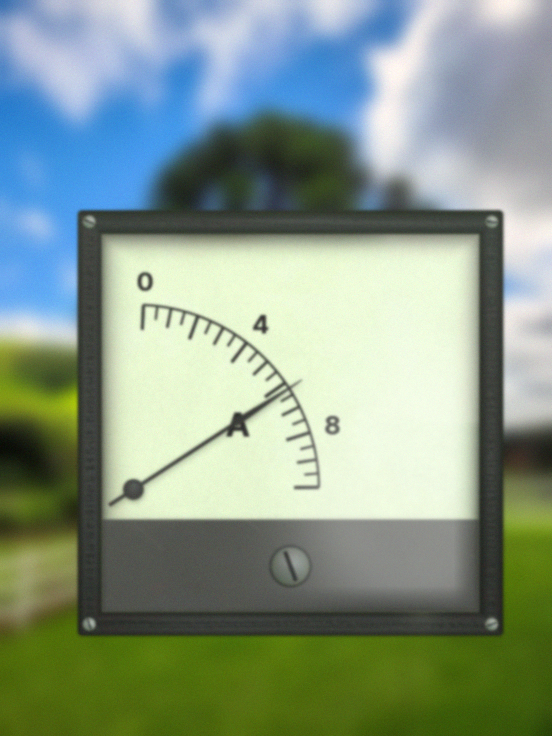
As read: **6.25** A
